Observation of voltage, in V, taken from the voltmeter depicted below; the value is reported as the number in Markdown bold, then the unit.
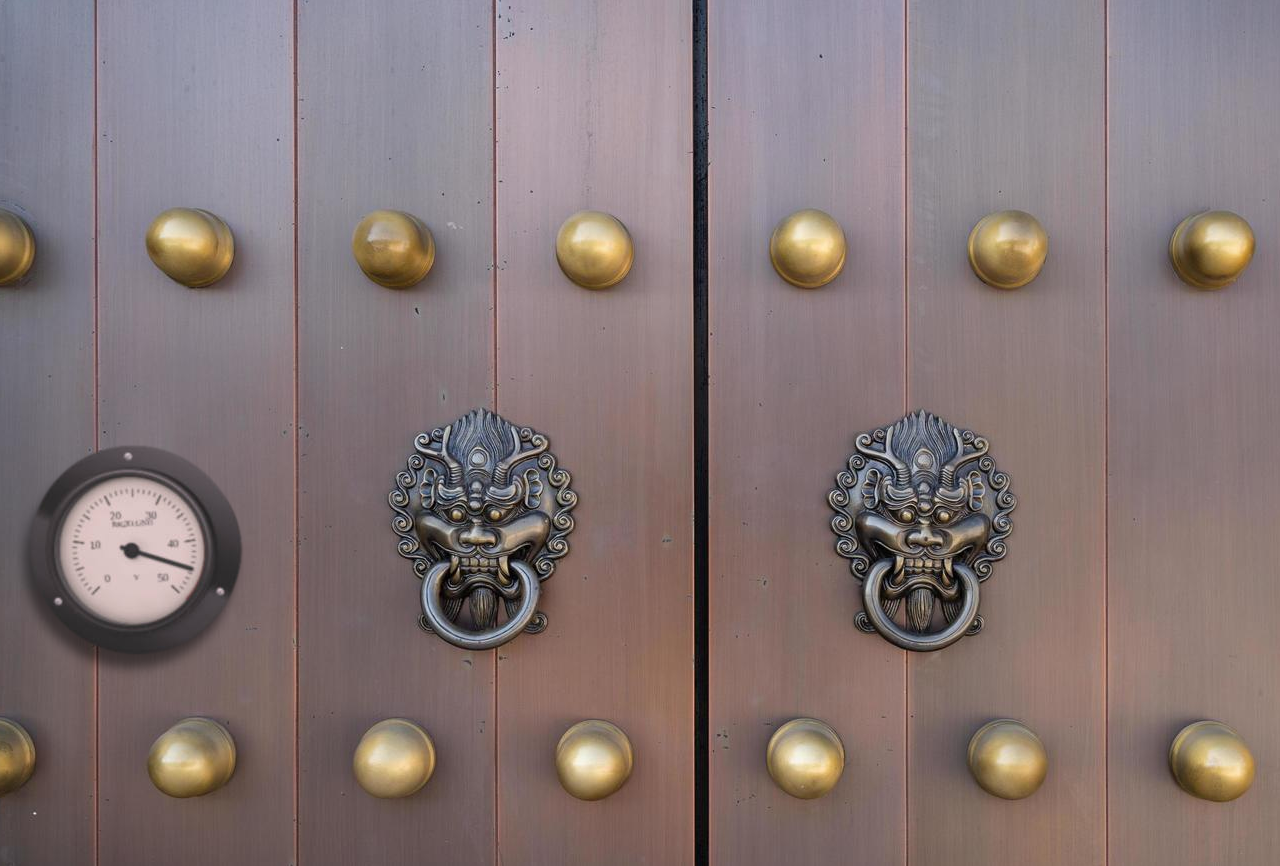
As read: **45** V
